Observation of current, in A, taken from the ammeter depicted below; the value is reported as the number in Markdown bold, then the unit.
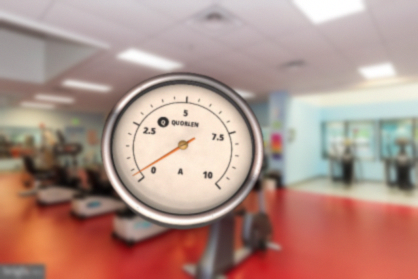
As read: **0.25** A
